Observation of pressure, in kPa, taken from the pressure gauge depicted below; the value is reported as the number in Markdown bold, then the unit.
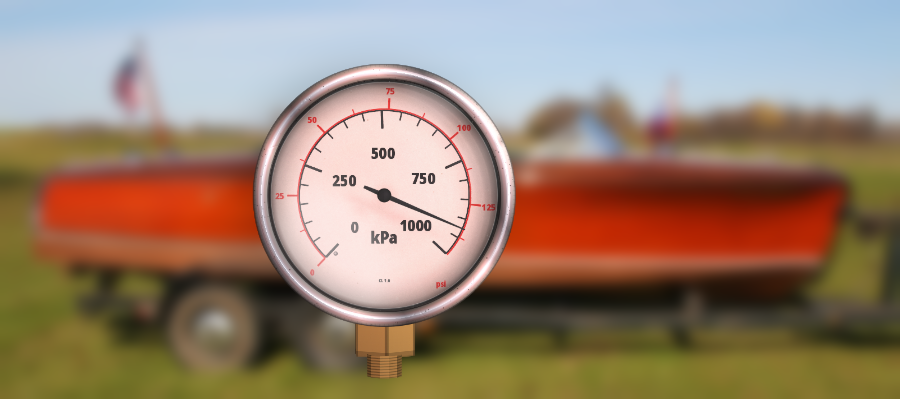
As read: **925** kPa
